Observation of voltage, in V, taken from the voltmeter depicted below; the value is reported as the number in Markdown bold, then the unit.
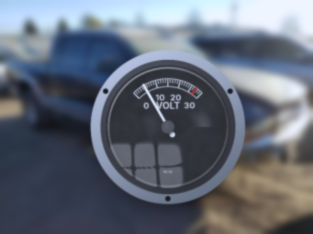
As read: **5** V
